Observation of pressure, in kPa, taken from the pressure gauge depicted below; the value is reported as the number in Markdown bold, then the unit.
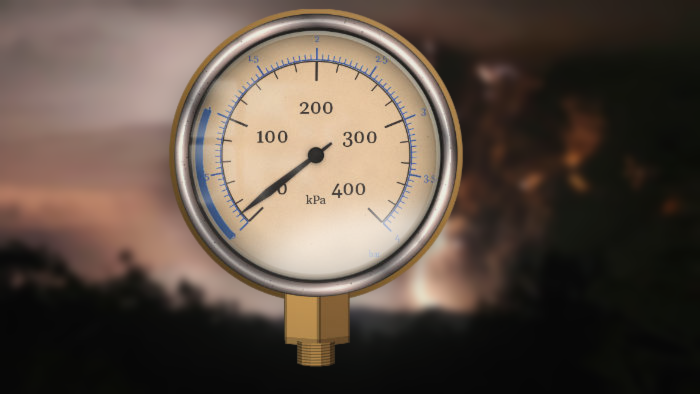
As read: **10** kPa
